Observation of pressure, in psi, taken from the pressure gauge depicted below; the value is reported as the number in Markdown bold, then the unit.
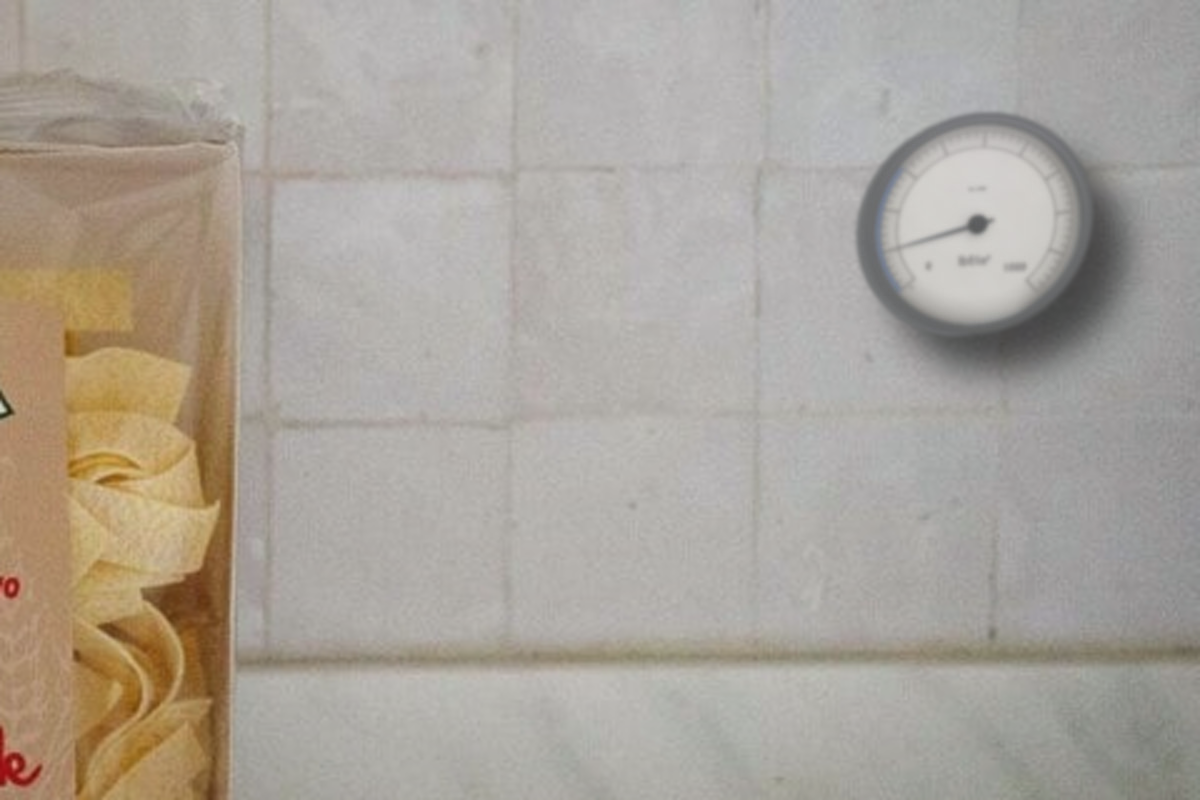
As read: **100** psi
